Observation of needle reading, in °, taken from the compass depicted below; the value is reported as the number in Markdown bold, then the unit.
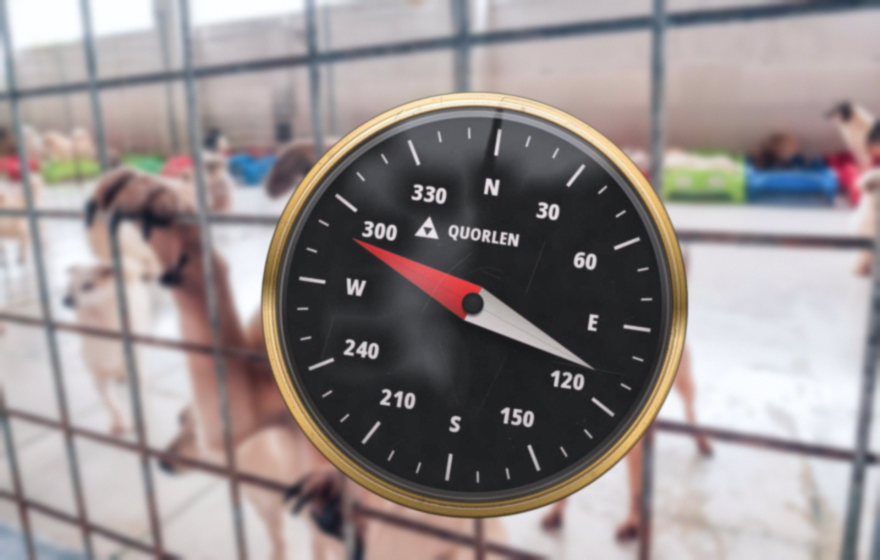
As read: **290** °
